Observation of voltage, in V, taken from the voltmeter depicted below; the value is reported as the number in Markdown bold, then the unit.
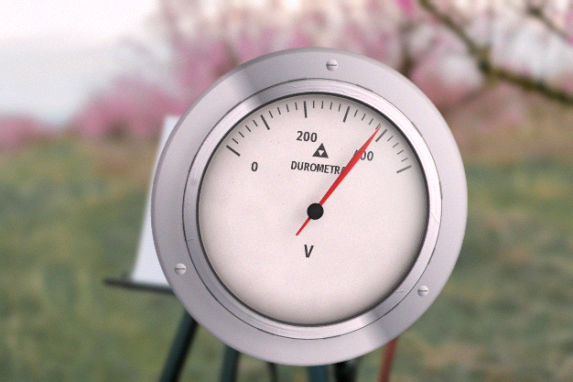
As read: **380** V
